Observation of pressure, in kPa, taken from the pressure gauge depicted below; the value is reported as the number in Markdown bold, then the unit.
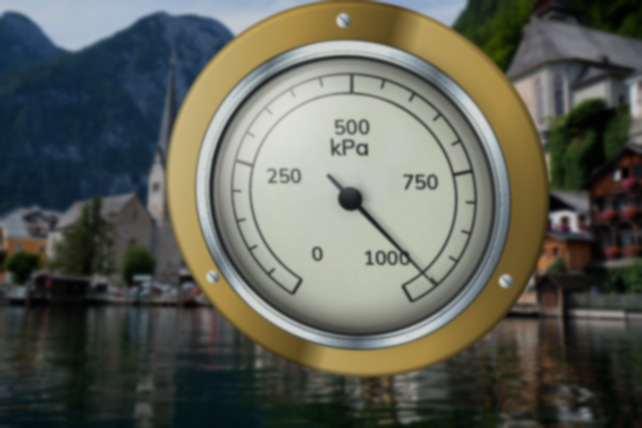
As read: **950** kPa
